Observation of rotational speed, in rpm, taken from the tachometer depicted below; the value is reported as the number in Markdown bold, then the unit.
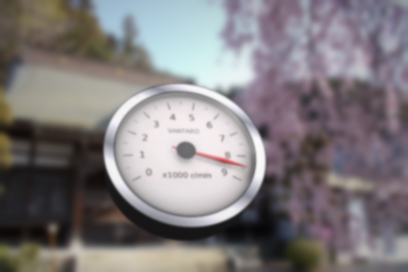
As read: **8500** rpm
